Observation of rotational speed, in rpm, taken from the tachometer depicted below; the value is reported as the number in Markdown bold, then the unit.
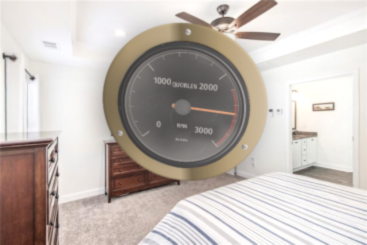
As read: **2500** rpm
